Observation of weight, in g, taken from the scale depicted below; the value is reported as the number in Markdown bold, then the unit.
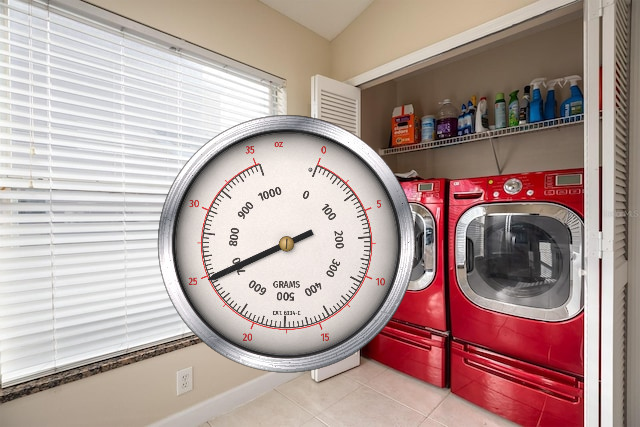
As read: **700** g
